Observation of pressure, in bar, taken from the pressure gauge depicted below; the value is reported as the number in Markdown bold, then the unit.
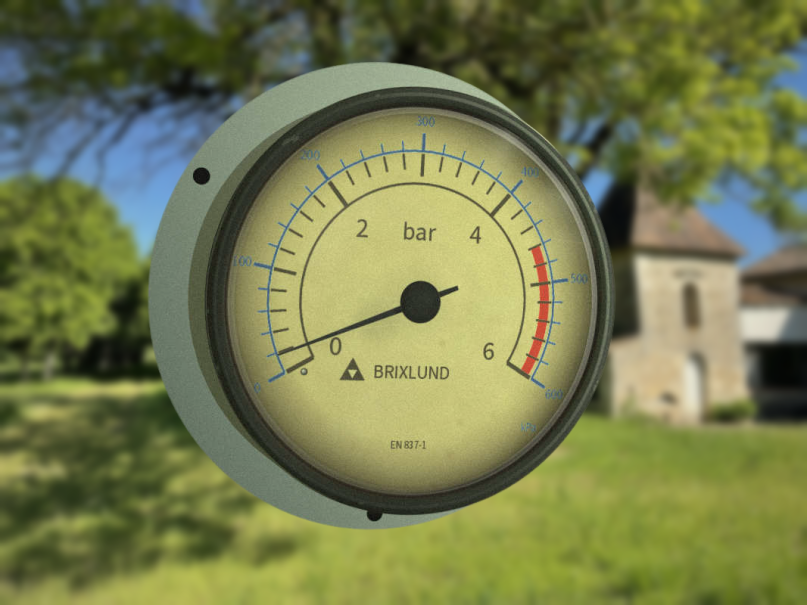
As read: **0.2** bar
